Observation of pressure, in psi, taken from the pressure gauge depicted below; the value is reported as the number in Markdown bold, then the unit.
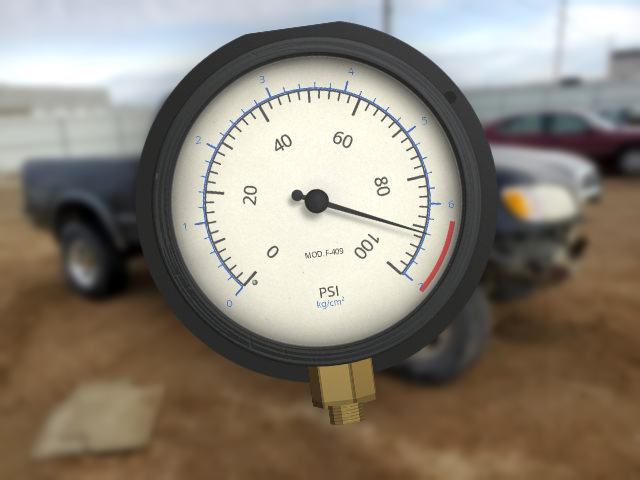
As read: **91** psi
